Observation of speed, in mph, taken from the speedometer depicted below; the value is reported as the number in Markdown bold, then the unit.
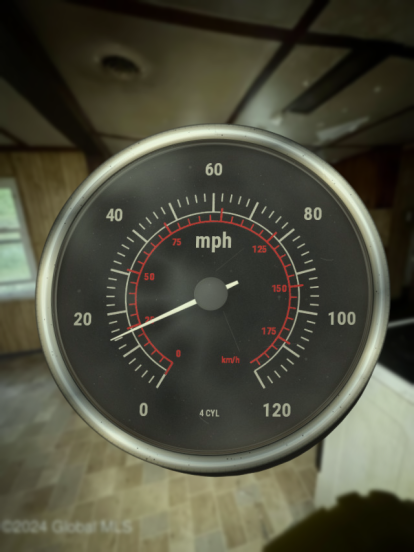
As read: **14** mph
